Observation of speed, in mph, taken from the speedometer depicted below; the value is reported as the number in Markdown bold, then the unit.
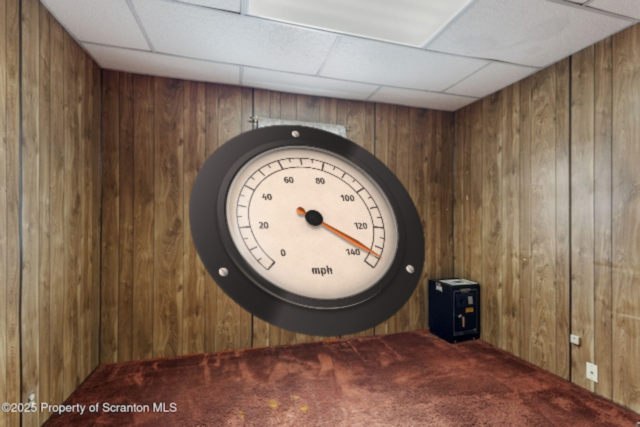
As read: **135** mph
